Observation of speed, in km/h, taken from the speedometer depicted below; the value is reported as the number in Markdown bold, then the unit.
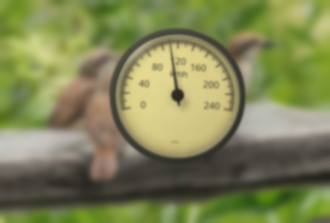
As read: **110** km/h
